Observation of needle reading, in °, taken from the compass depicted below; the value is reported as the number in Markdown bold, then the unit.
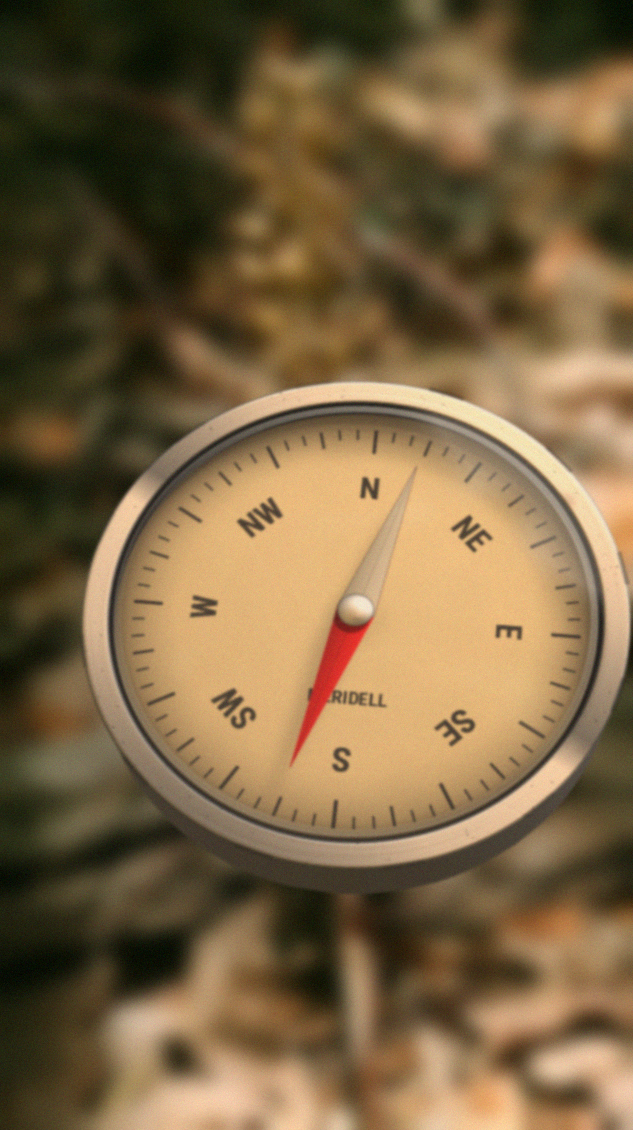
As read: **195** °
